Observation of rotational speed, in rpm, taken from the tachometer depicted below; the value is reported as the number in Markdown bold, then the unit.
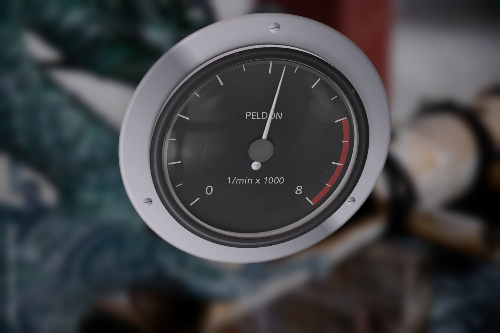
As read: **4250** rpm
